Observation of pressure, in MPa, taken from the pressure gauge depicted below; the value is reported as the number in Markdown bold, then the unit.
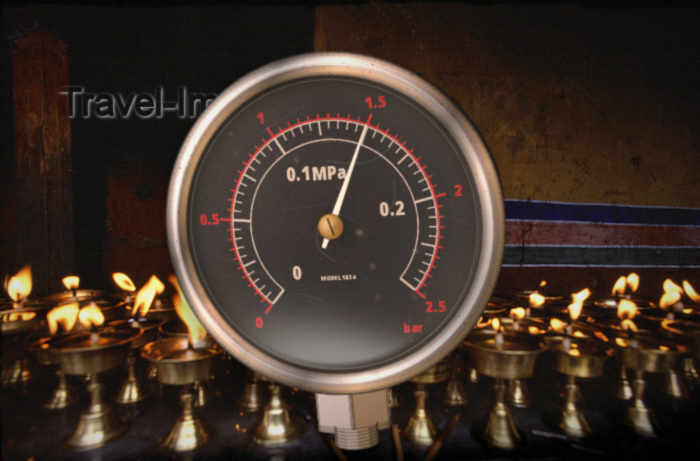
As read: **0.15** MPa
